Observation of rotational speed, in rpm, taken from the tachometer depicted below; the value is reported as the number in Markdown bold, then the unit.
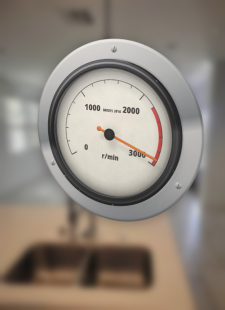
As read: **2900** rpm
